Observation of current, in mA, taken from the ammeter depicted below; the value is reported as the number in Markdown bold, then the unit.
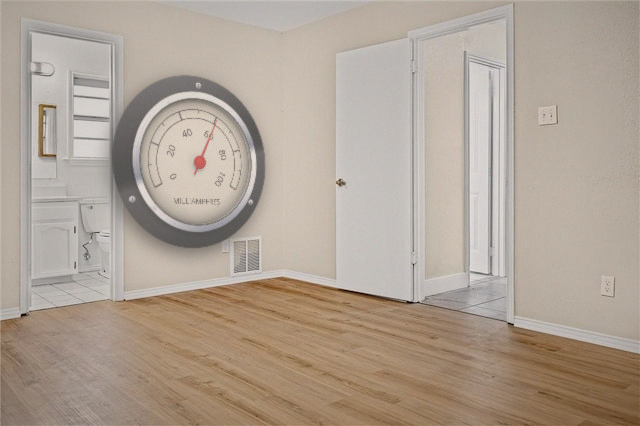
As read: **60** mA
